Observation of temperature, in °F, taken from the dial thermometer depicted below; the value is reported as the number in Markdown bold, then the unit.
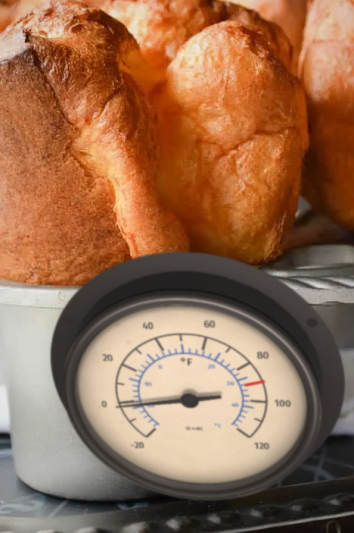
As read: **0** °F
